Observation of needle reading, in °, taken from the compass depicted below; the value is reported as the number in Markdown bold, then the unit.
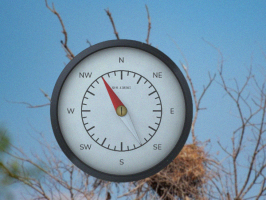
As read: **330** °
